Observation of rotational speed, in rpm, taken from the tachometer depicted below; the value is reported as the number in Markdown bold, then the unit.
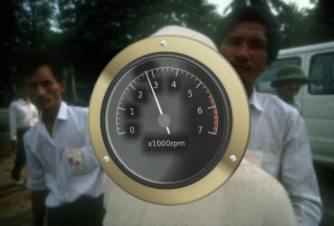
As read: **2800** rpm
